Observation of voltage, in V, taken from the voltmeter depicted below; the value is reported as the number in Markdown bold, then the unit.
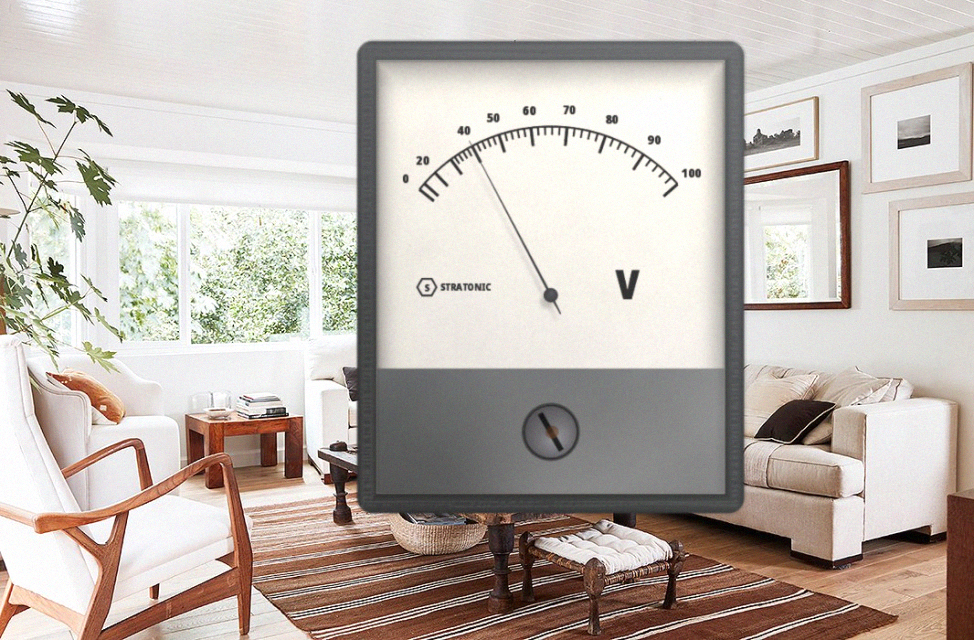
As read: **40** V
